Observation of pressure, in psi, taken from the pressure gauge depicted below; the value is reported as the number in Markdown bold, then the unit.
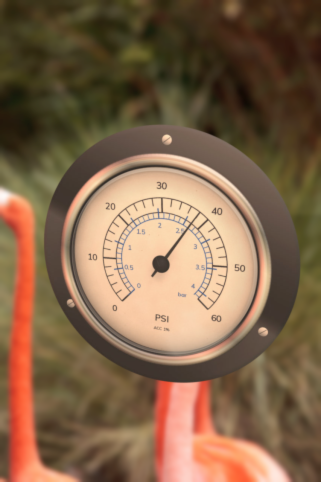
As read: **38** psi
